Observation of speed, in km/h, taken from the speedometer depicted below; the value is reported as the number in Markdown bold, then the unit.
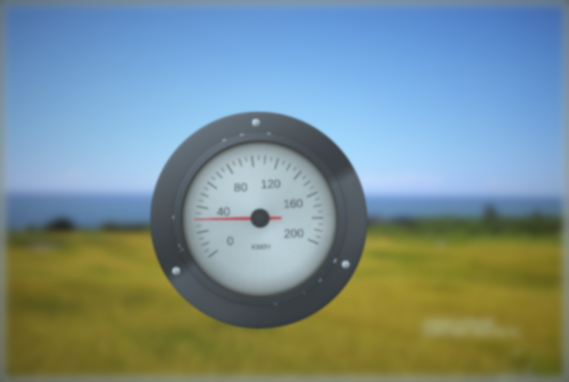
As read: **30** km/h
